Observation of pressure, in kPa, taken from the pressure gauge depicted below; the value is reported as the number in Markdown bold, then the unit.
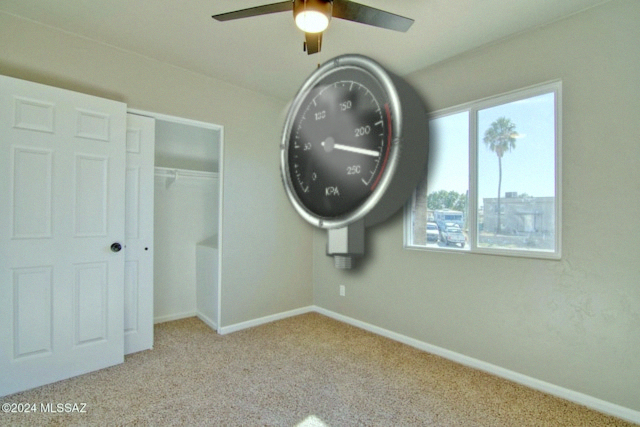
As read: **225** kPa
